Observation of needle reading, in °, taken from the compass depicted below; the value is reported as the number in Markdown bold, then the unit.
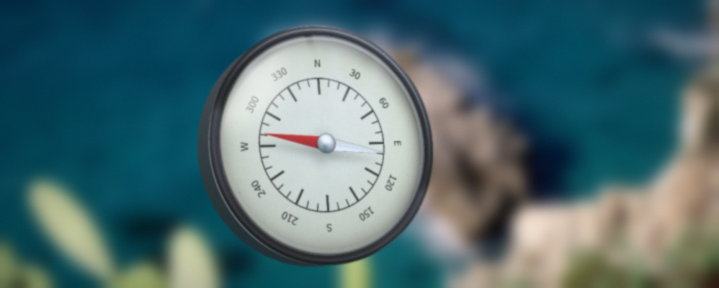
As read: **280** °
